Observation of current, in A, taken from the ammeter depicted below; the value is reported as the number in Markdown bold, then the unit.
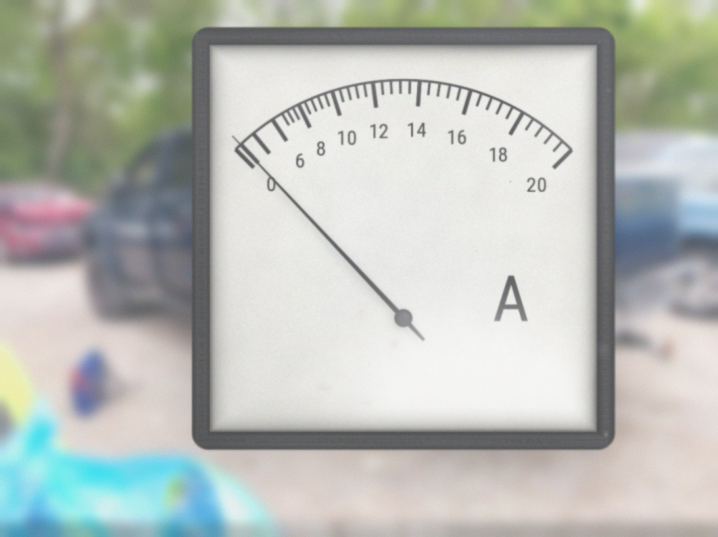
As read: **2** A
